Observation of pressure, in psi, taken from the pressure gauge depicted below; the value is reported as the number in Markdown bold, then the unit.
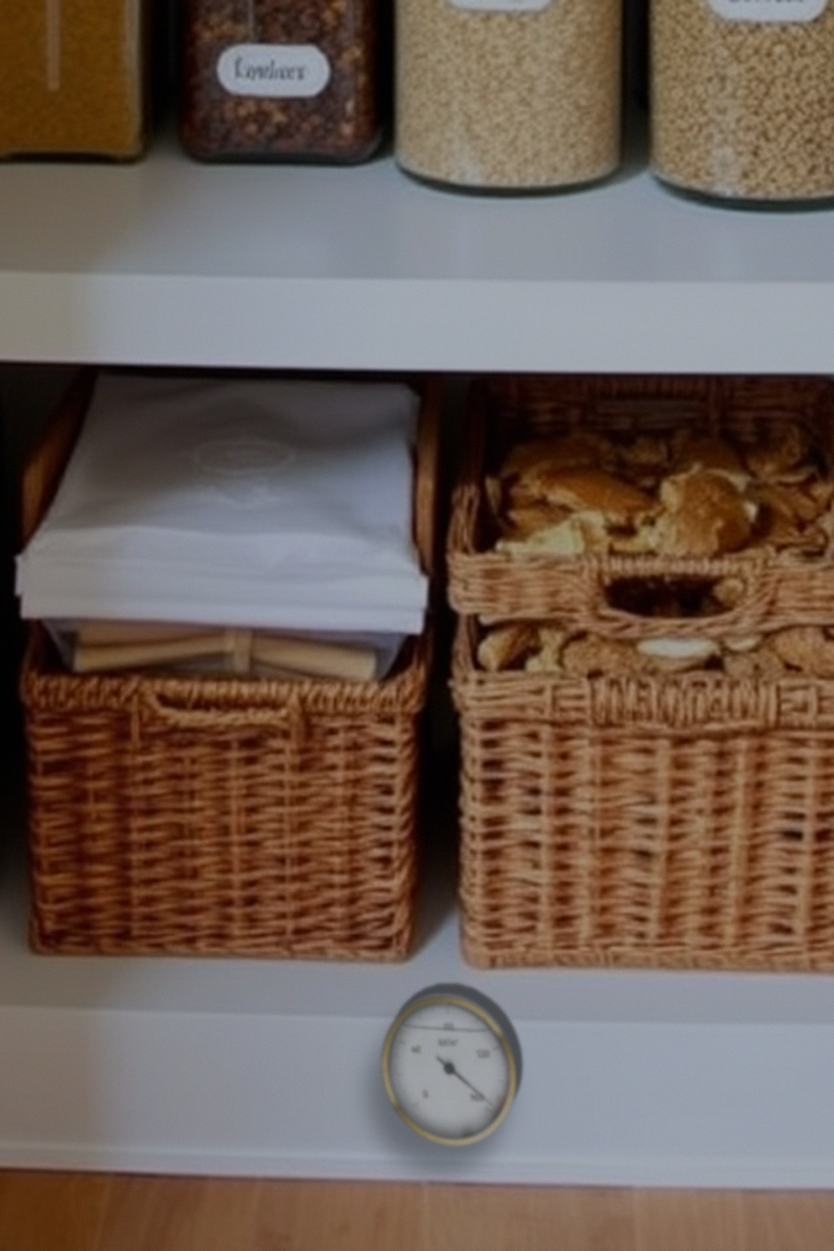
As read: **155** psi
